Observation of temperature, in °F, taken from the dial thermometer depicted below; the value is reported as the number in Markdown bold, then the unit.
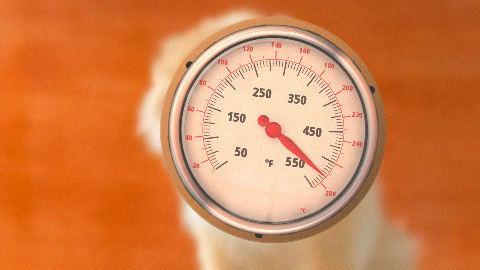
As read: **525** °F
